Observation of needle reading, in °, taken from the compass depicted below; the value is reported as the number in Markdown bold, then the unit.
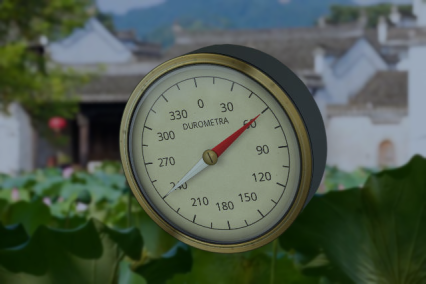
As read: **60** °
